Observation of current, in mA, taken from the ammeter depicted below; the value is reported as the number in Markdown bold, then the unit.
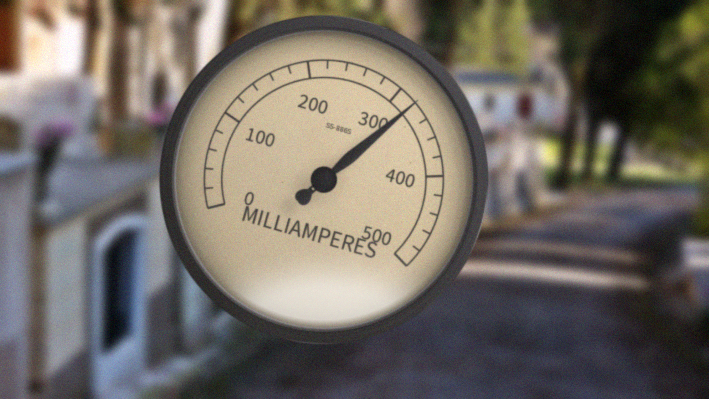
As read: **320** mA
